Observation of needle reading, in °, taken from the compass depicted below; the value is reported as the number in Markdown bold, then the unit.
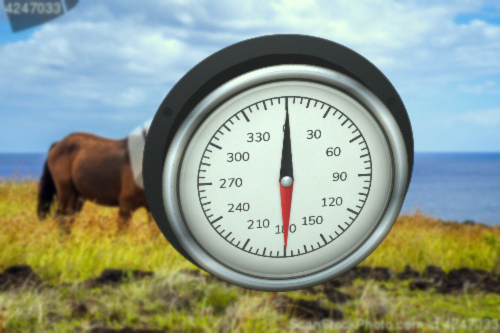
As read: **180** °
